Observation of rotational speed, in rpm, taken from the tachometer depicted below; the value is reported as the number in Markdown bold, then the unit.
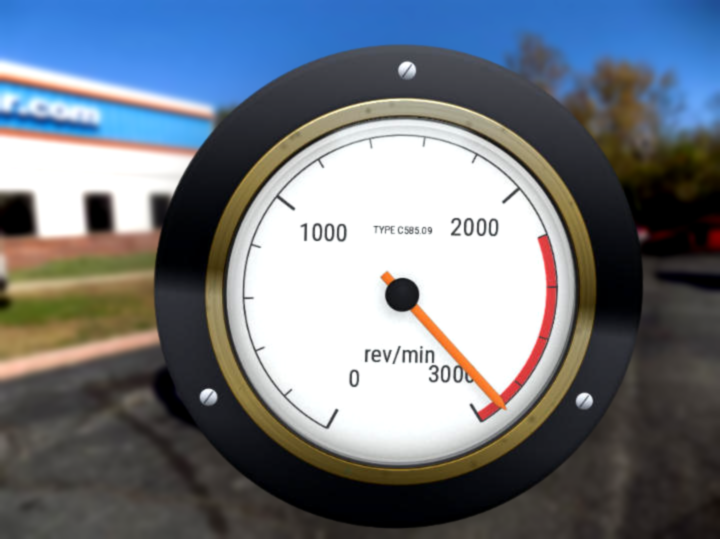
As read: **2900** rpm
